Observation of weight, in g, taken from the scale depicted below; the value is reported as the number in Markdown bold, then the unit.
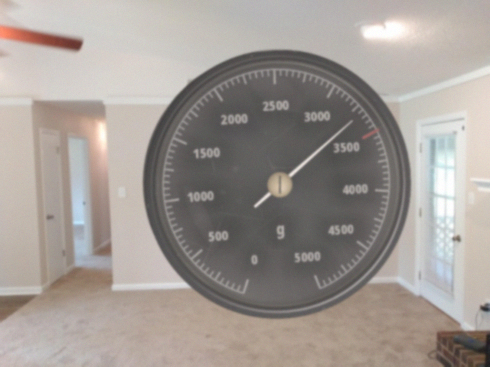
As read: **3300** g
